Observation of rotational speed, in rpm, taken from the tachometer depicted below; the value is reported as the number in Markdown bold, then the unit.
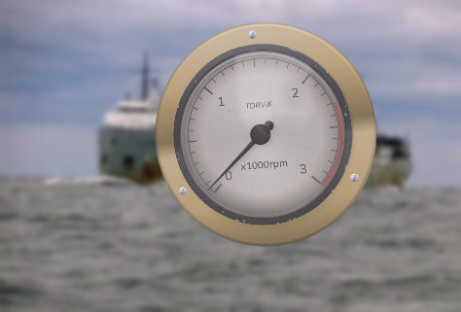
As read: **50** rpm
